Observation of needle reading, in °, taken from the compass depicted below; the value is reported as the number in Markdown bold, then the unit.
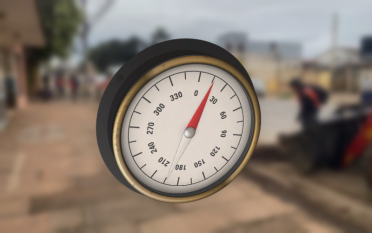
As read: **15** °
